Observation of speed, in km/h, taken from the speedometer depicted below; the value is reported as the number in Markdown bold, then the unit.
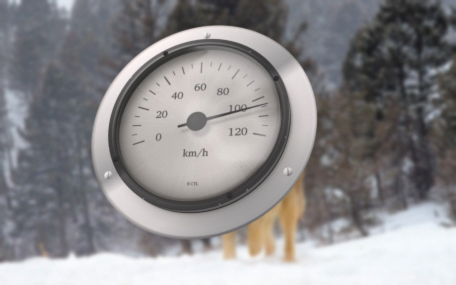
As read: **105** km/h
